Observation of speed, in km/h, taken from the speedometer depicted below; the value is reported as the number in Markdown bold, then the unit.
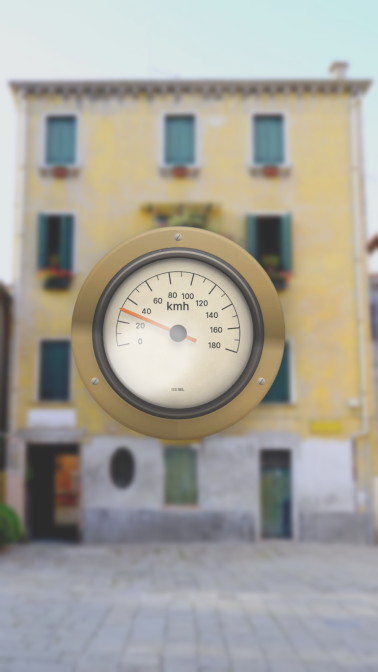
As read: **30** km/h
